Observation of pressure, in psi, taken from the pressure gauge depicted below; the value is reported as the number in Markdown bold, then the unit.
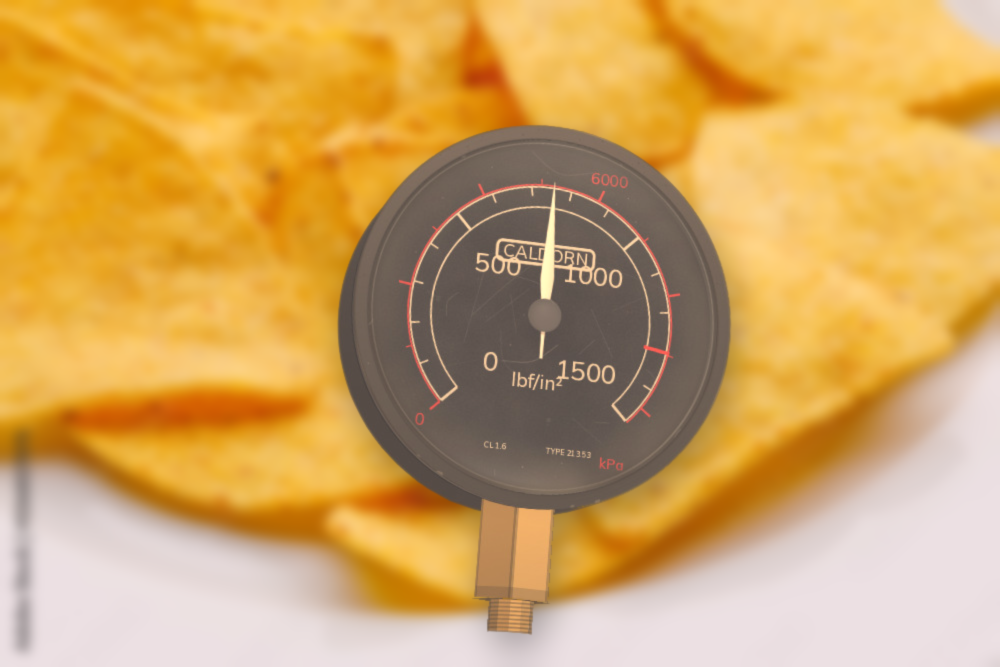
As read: **750** psi
